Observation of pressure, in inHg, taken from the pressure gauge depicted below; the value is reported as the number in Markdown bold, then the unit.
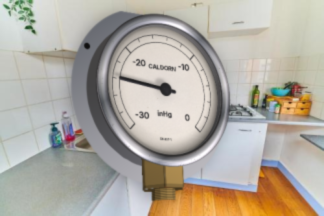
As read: **-24** inHg
